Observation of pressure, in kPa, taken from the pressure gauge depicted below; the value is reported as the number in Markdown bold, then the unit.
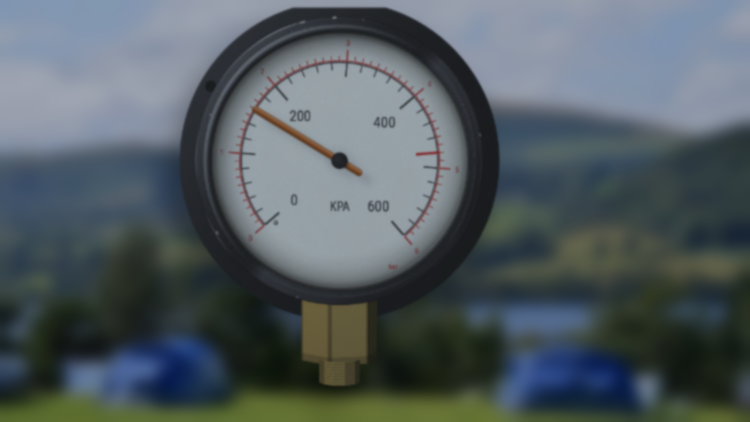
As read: **160** kPa
